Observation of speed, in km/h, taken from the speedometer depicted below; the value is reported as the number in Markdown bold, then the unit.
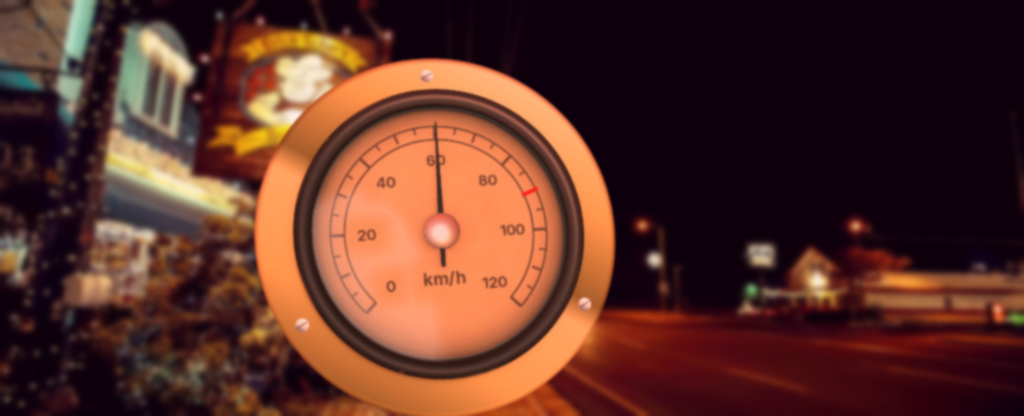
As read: **60** km/h
